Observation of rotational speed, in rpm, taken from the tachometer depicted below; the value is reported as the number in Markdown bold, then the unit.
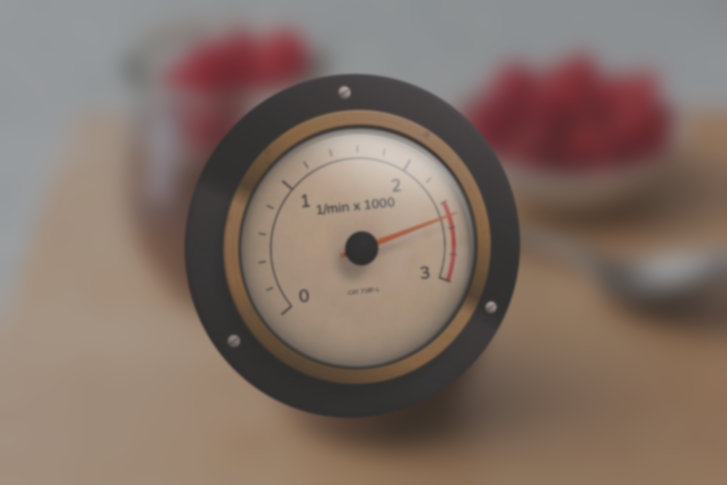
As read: **2500** rpm
